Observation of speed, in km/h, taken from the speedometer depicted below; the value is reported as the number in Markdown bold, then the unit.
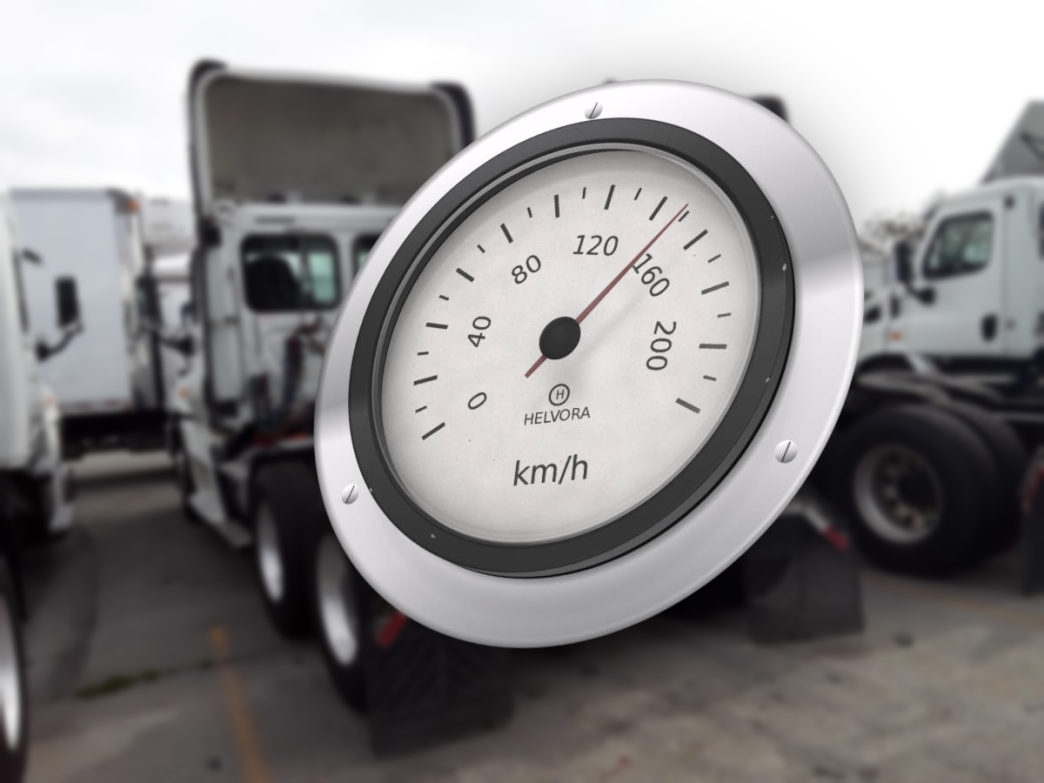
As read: **150** km/h
